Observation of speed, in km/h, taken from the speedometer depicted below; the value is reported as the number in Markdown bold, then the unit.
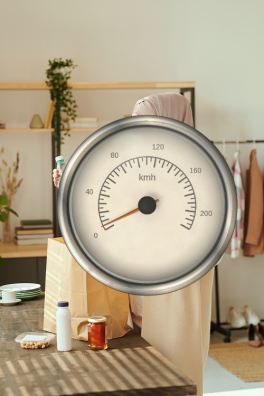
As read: **5** km/h
